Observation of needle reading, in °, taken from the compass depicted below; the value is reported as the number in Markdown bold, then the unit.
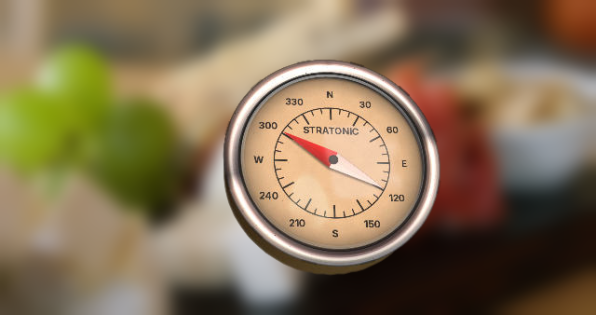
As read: **300** °
